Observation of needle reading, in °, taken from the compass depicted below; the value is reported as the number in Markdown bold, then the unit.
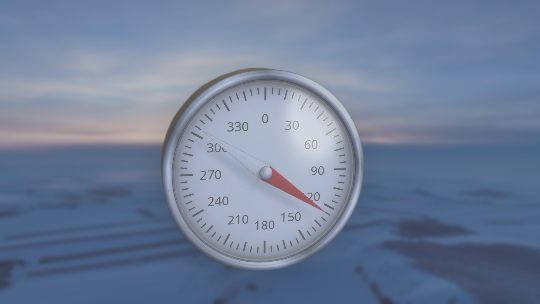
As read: **125** °
